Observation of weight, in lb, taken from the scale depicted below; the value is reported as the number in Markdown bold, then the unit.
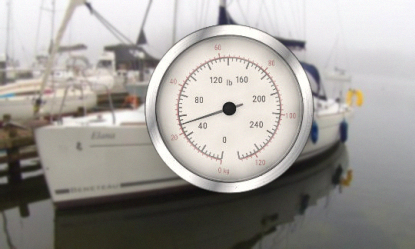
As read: **52** lb
